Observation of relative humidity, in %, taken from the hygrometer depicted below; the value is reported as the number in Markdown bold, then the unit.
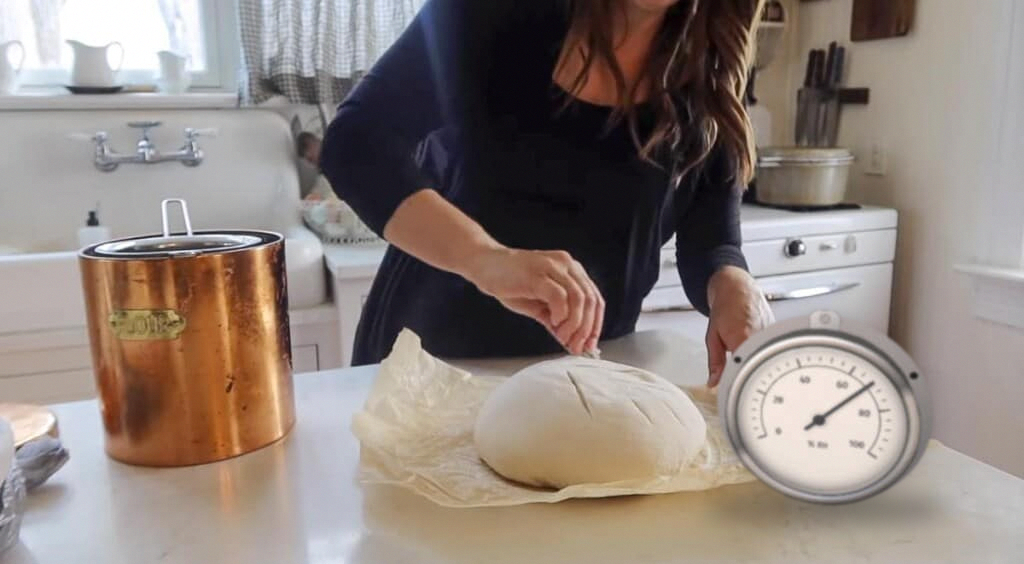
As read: **68** %
